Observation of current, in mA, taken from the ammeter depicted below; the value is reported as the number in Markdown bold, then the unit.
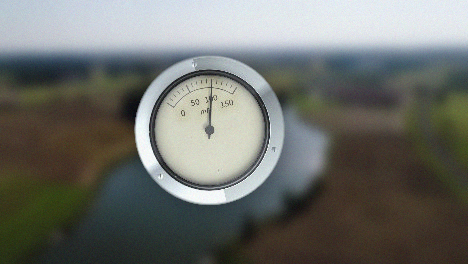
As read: **100** mA
